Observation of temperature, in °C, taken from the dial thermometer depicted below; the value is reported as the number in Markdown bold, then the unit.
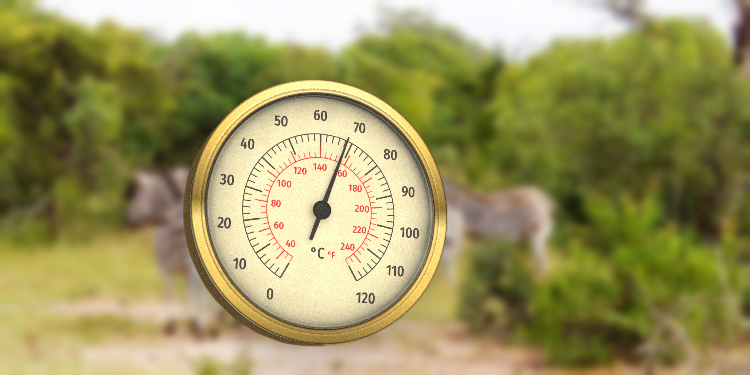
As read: **68** °C
